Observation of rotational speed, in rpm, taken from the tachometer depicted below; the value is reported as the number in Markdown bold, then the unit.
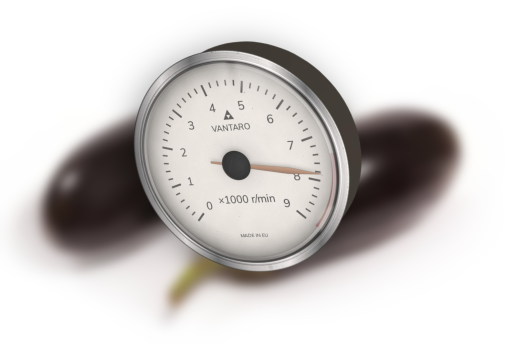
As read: **7800** rpm
